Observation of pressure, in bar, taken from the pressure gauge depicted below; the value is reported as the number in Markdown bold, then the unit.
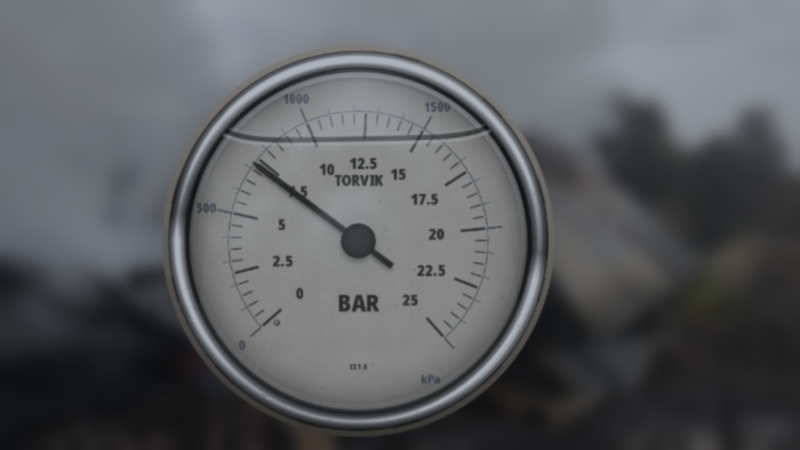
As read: **7.25** bar
